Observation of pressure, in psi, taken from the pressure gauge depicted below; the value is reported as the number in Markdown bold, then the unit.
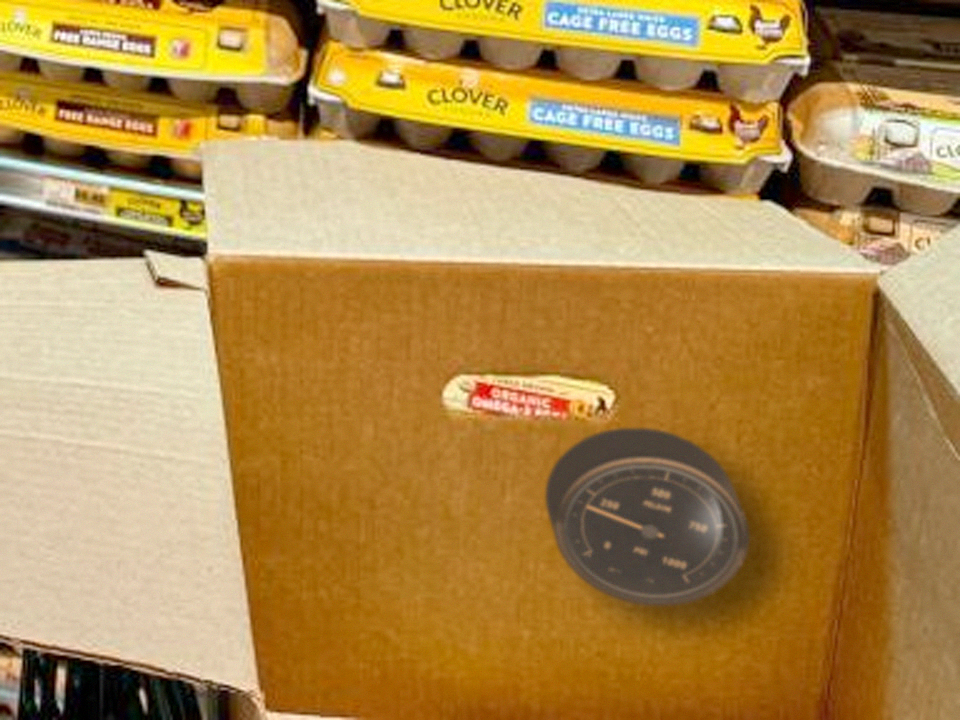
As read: **200** psi
